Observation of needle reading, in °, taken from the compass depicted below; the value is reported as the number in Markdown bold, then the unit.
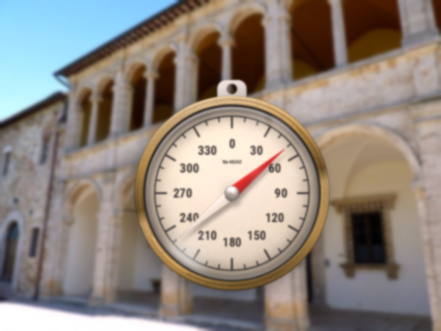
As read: **50** °
